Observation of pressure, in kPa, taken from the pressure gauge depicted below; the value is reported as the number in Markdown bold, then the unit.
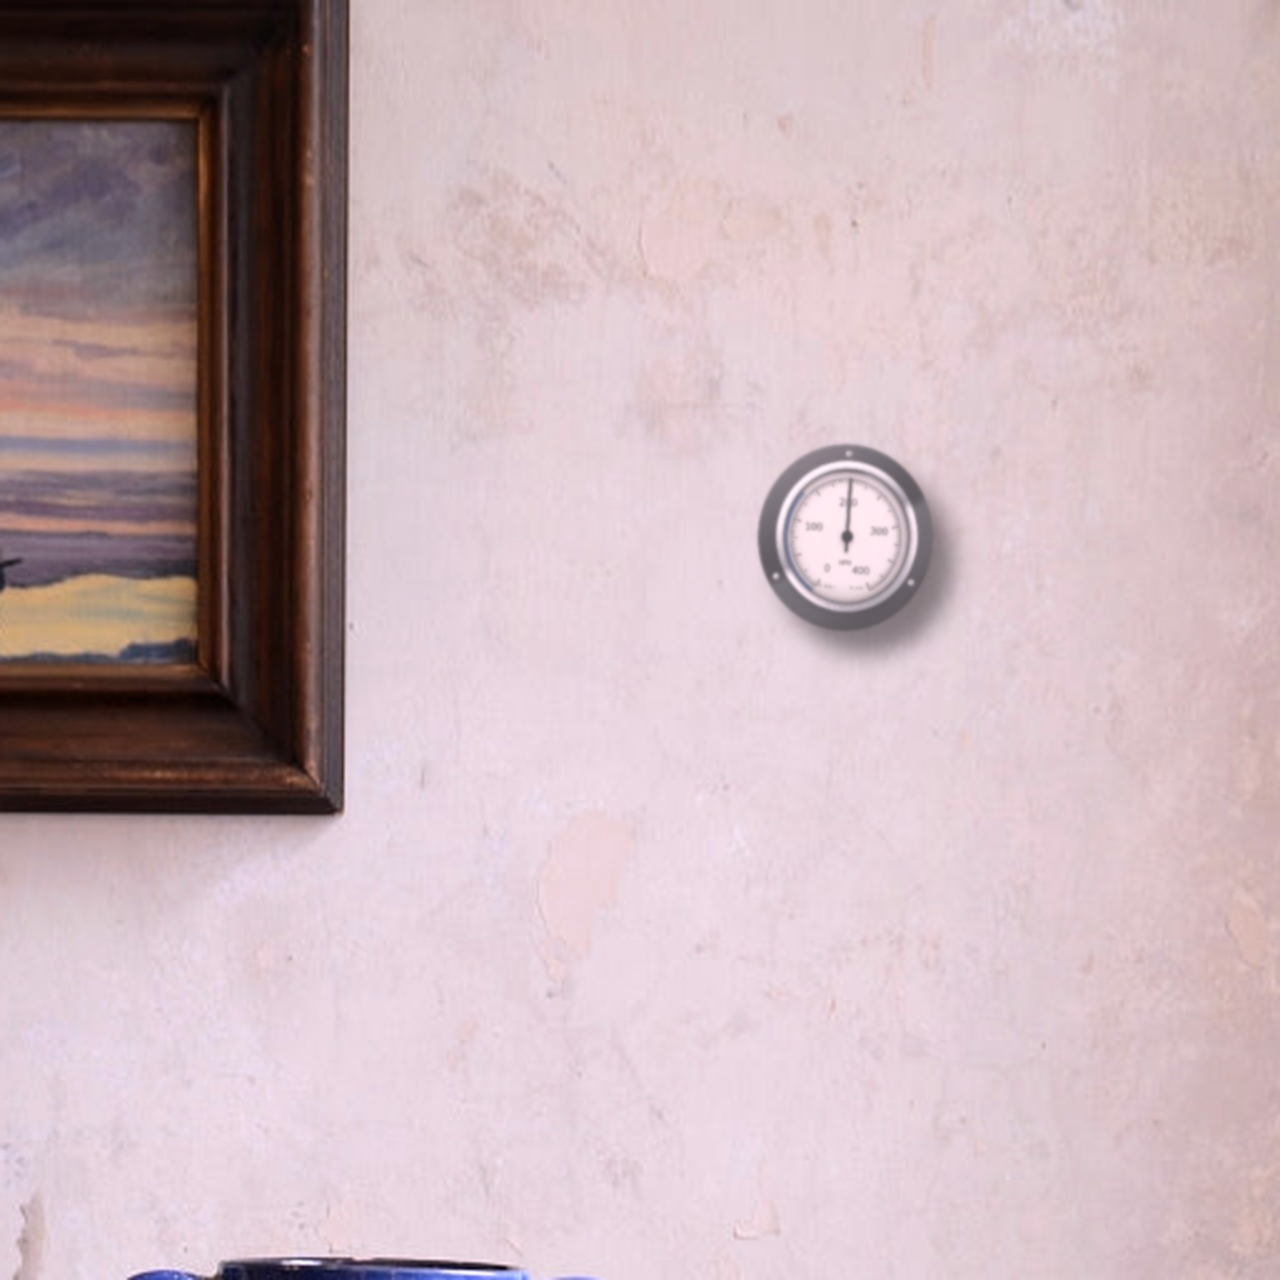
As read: **200** kPa
